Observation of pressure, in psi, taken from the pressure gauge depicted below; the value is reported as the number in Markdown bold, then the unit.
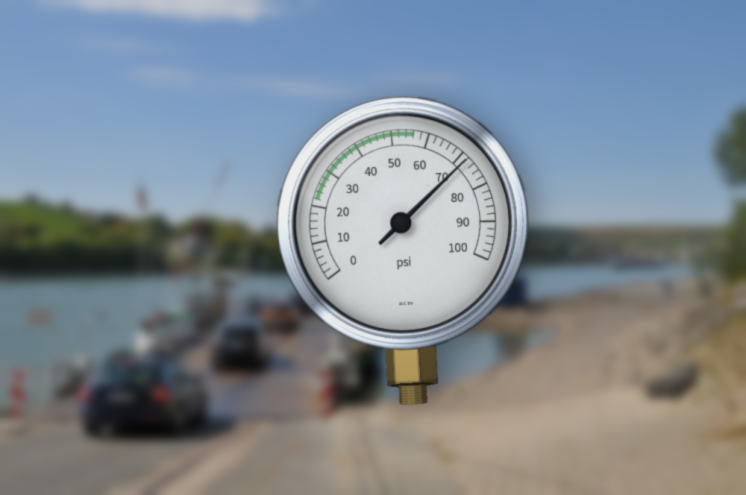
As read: **72** psi
